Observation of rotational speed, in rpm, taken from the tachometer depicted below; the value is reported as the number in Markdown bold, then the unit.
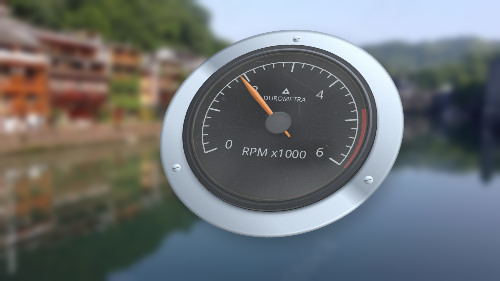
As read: **1900** rpm
